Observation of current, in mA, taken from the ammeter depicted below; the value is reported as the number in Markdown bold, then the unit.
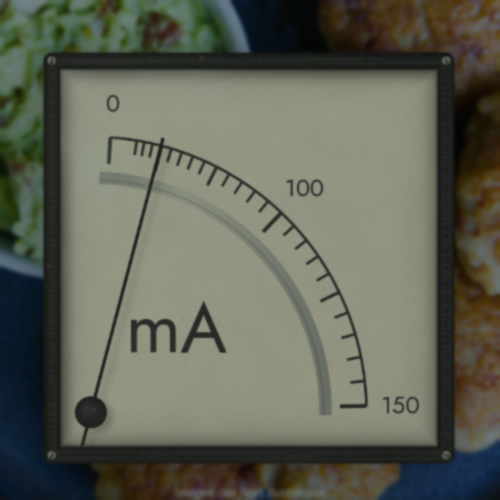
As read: **50** mA
